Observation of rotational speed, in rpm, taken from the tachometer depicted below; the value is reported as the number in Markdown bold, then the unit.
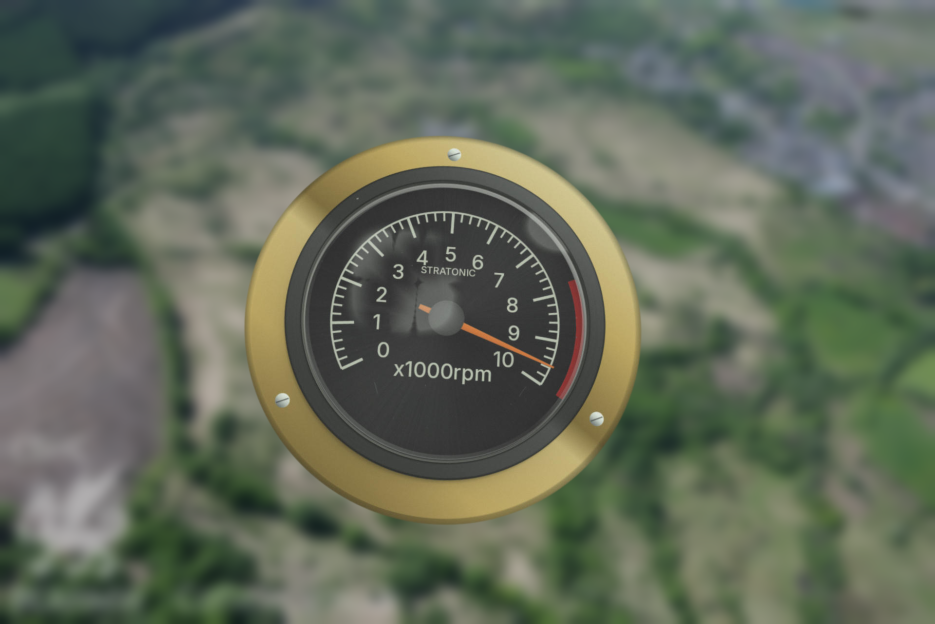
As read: **9600** rpm
